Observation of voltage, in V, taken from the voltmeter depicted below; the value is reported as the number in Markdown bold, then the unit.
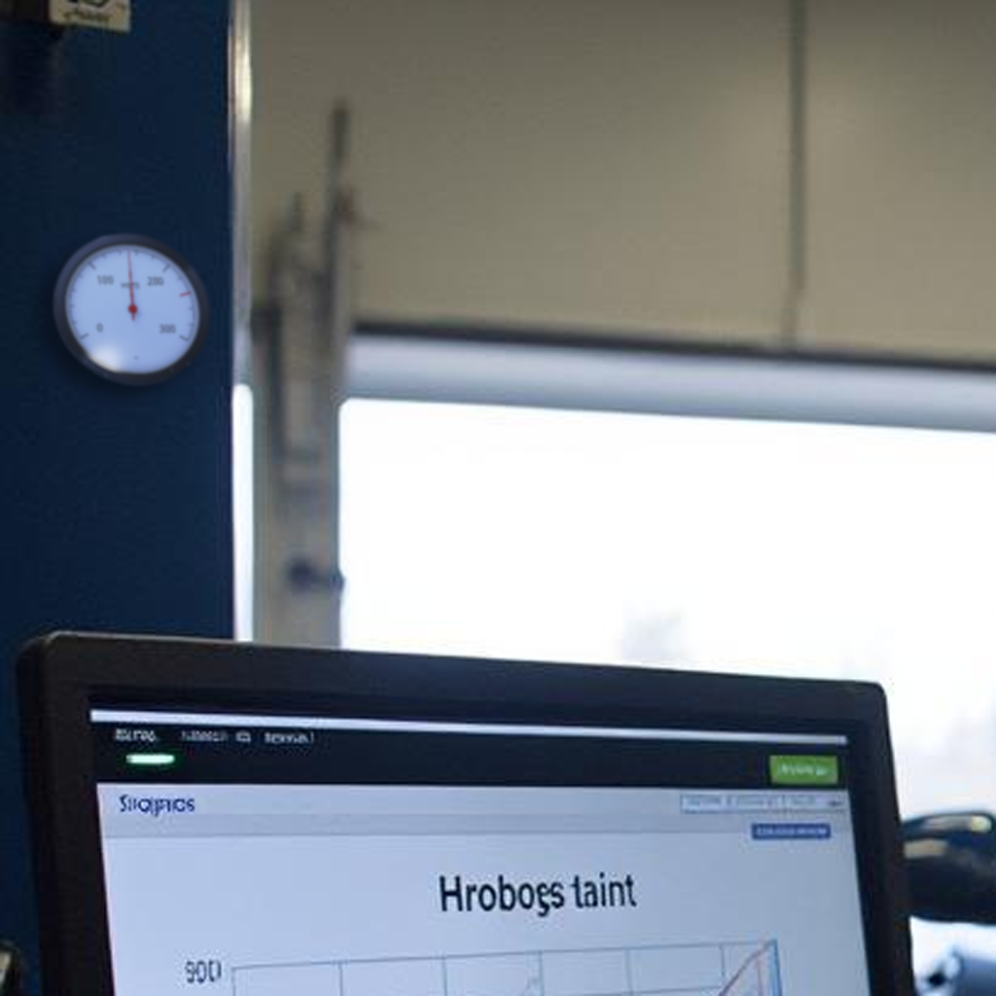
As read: **150** V
